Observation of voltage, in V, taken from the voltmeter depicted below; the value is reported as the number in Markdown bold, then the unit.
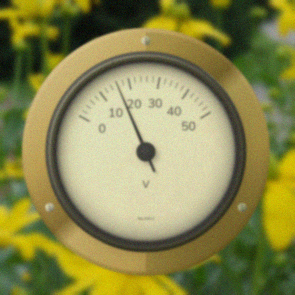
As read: **16** V
